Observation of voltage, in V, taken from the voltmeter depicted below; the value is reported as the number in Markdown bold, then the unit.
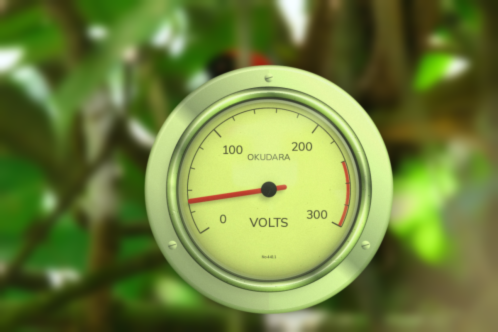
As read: **30** V
